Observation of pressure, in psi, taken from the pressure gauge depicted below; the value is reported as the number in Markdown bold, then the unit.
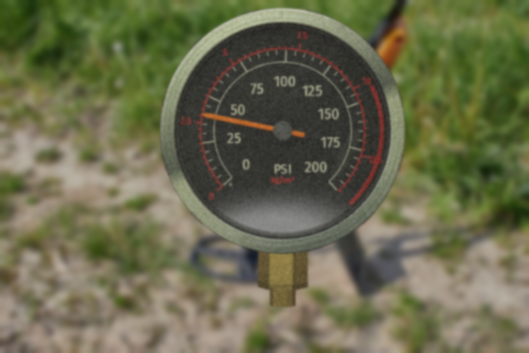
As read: **40** psi
